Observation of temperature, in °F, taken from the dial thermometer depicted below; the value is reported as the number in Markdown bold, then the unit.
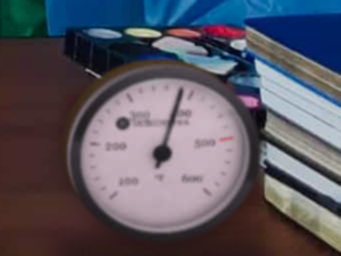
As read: **380** °F
